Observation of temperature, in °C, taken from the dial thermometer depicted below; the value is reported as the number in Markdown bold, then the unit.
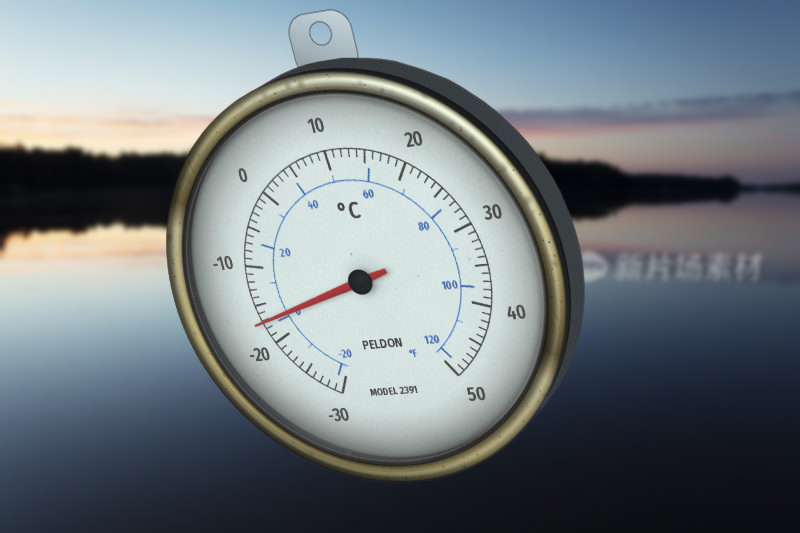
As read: **-17** °C
